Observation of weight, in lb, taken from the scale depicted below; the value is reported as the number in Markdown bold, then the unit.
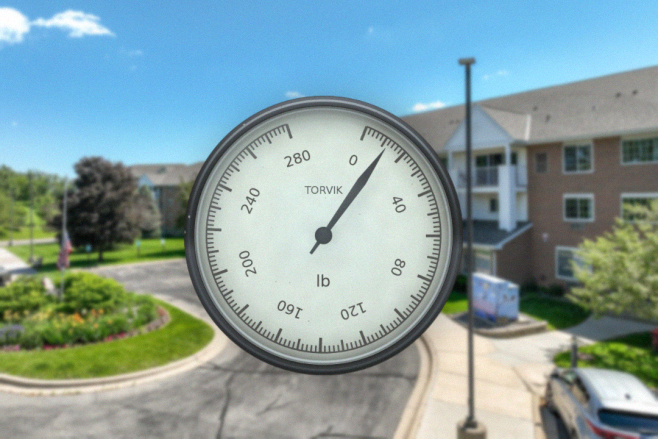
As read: **12** lb
